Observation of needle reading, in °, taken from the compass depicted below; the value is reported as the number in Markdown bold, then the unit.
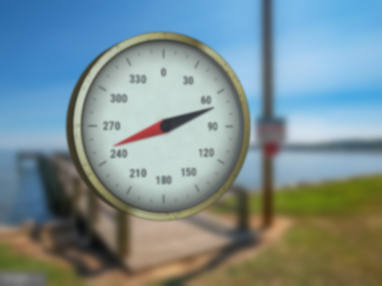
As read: **250** °
